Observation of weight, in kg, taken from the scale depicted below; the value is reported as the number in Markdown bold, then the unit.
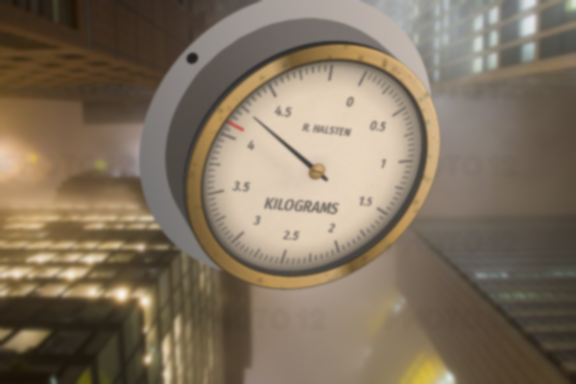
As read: **4.25** kg
